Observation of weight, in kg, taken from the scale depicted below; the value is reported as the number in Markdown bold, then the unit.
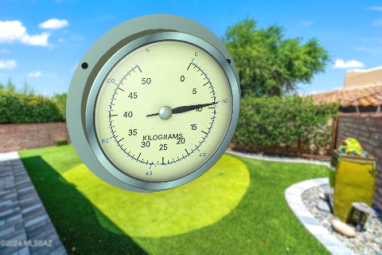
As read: **9** kg
